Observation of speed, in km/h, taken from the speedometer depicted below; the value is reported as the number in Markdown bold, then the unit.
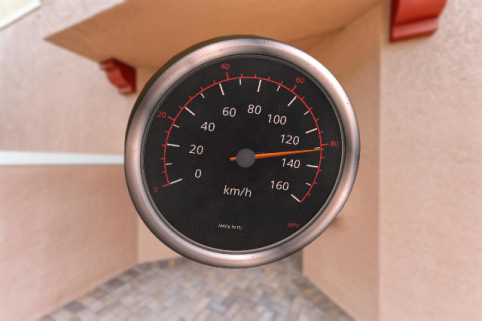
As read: **130** km/h
